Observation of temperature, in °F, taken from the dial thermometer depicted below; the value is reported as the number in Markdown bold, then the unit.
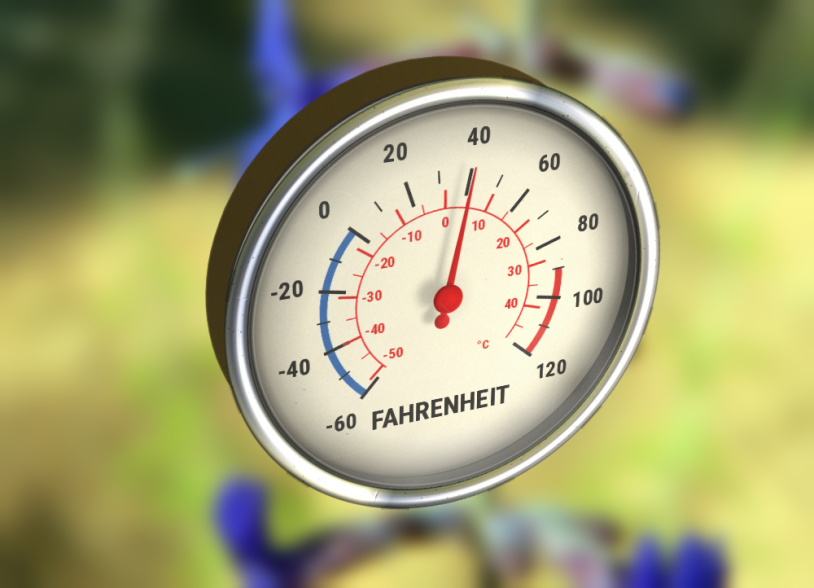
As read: **40** °F
